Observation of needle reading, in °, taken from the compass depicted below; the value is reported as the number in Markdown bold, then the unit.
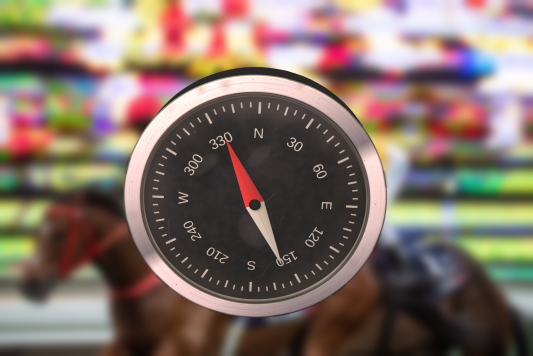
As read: **335** °
